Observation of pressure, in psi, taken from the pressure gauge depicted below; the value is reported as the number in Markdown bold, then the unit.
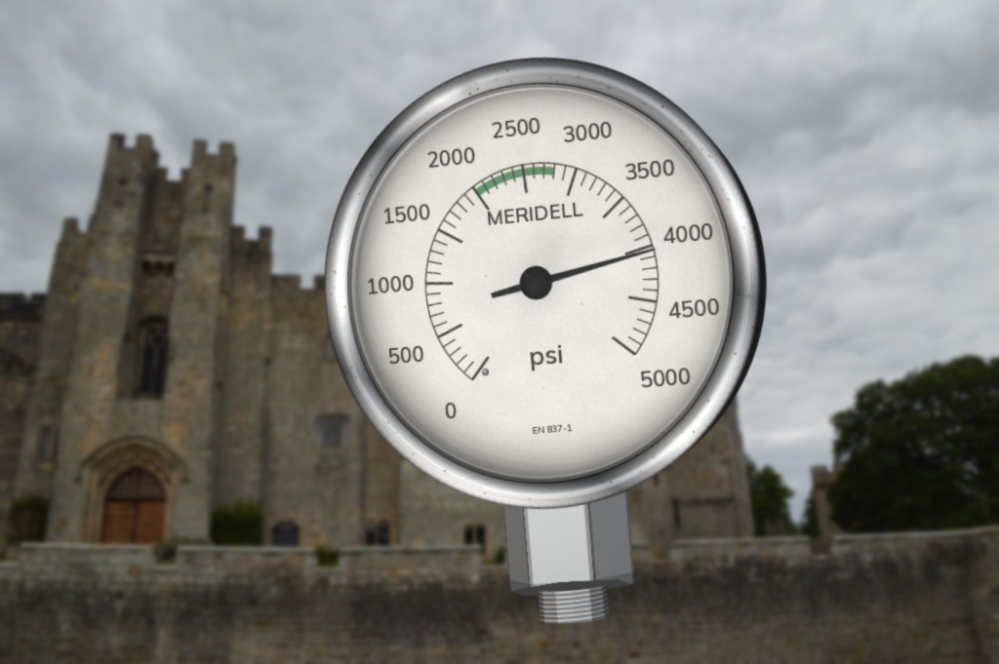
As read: **4050** psi
